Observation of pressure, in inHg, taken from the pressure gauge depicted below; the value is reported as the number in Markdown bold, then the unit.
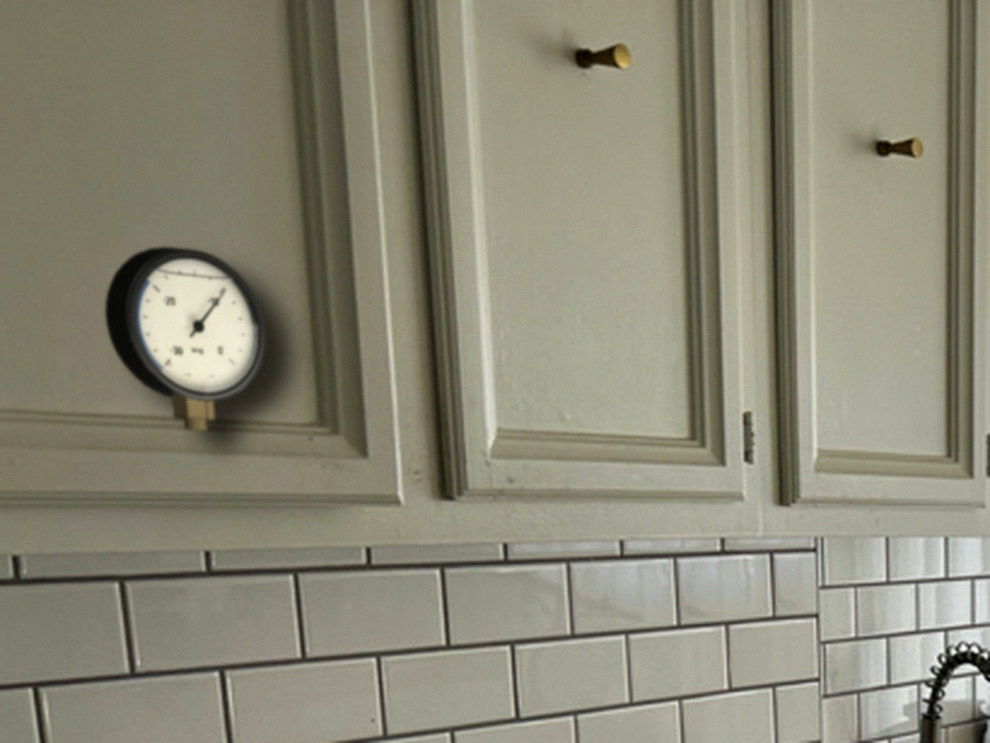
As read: **-10** inHg
